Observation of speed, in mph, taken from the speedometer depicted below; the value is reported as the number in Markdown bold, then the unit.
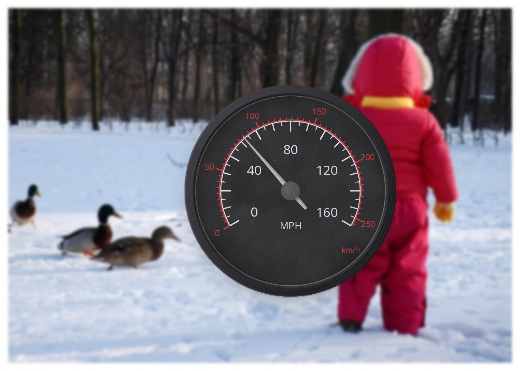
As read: **52.5** mph
